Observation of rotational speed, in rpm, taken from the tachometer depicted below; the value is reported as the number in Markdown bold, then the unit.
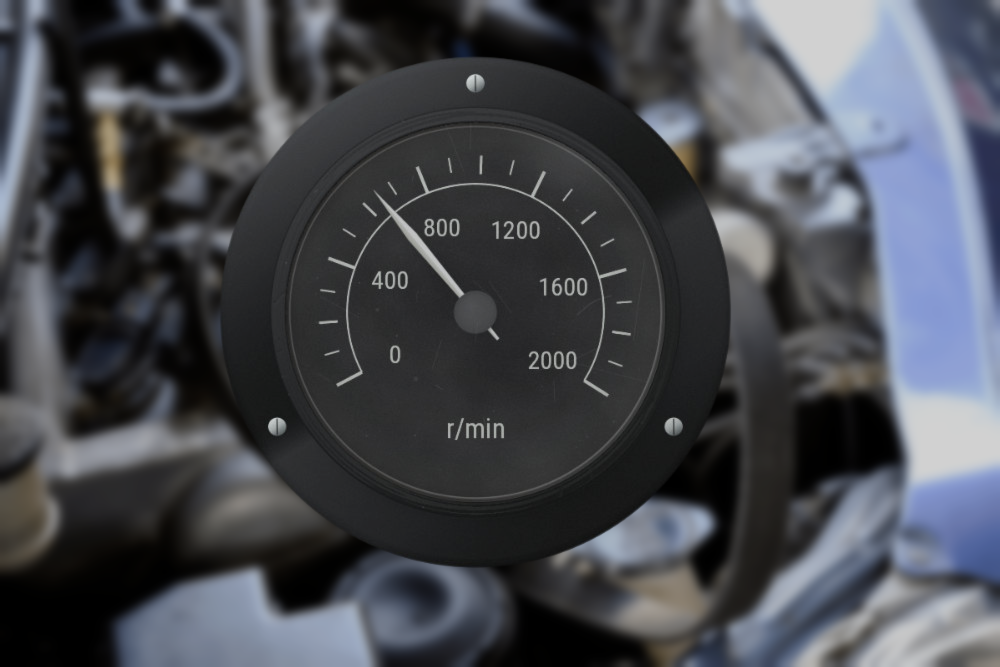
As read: **650** rpm
